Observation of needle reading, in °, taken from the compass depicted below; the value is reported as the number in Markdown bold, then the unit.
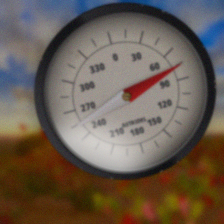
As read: **75** °
